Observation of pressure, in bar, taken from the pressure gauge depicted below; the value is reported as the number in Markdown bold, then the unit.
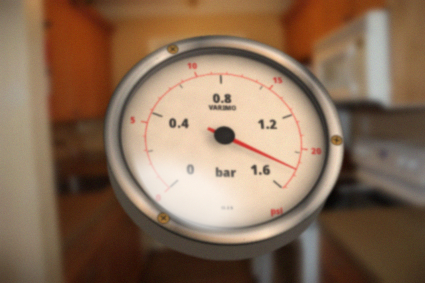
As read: **1.5** bar
